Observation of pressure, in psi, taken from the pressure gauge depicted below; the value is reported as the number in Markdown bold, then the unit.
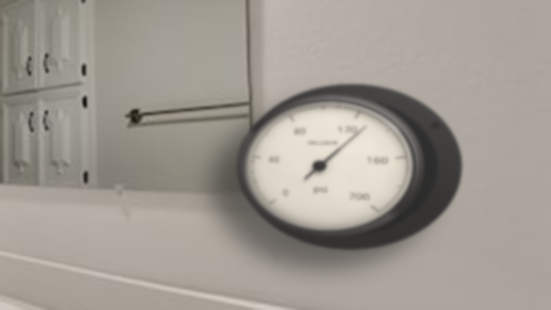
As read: **130** psi
